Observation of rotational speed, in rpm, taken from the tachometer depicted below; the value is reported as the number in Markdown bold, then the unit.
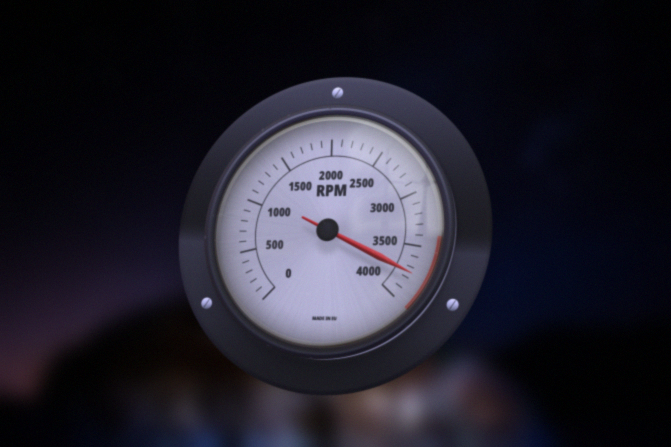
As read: **3750** rpm
